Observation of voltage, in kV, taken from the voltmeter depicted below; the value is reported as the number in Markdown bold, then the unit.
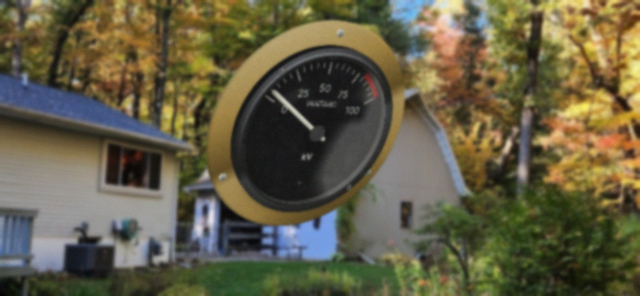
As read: **5** kV
